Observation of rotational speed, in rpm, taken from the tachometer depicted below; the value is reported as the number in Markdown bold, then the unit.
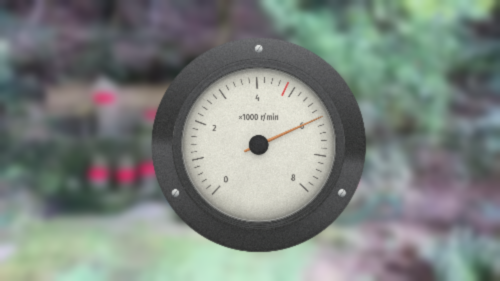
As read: **6000** rpm
